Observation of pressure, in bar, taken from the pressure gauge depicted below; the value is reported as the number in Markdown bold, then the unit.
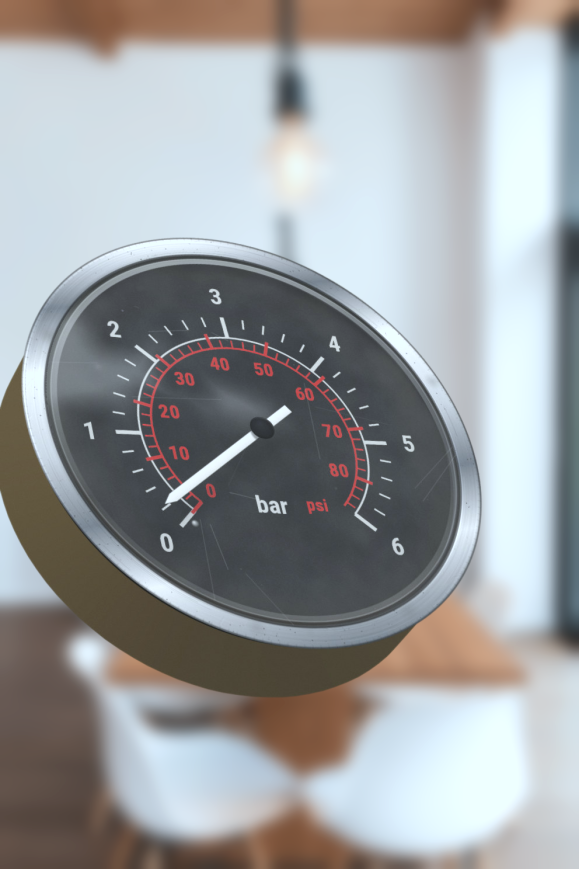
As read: **0.2** bar
